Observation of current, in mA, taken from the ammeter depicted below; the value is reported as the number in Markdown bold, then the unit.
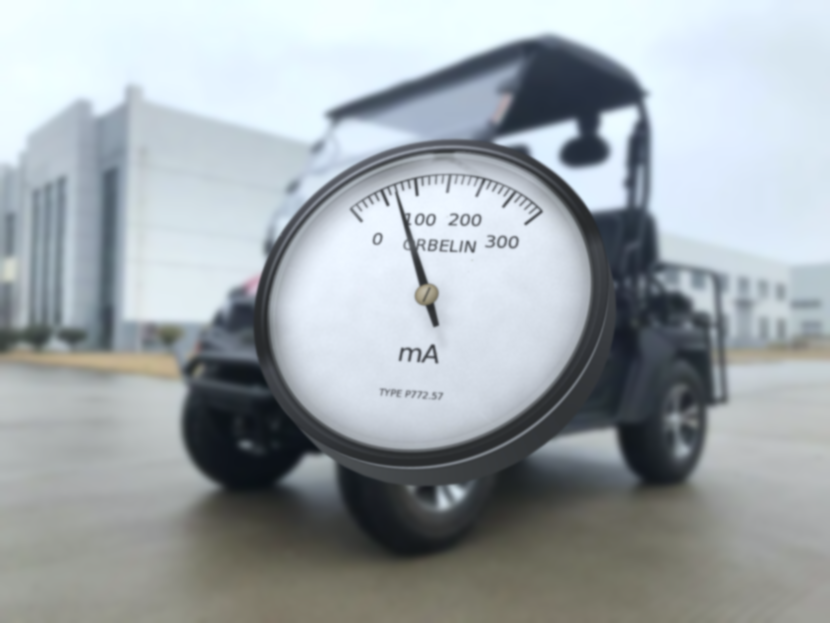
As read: **70** mA
